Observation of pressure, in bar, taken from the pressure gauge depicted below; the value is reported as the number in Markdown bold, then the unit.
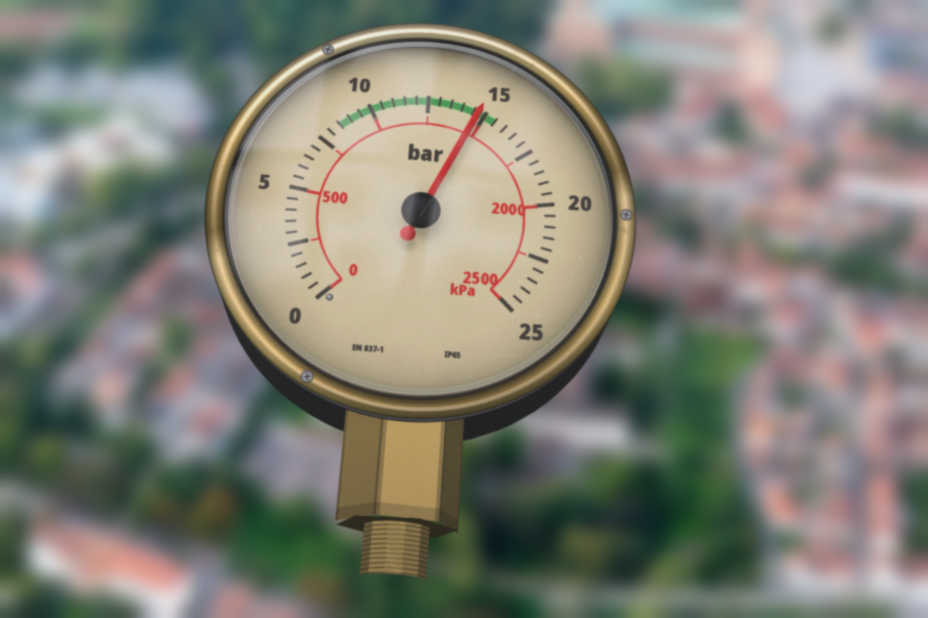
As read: **14.75** bar
